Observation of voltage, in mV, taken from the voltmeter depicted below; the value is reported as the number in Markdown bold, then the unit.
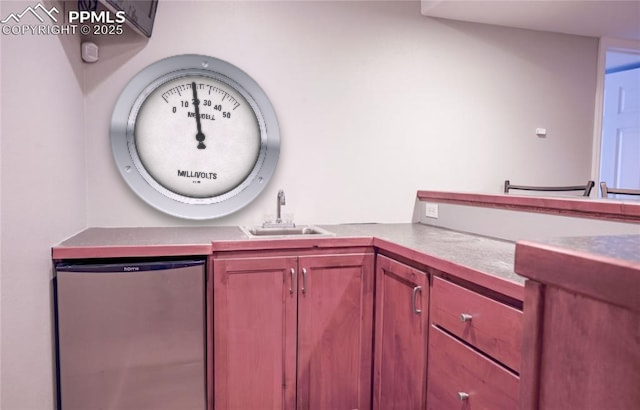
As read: **20** mV
